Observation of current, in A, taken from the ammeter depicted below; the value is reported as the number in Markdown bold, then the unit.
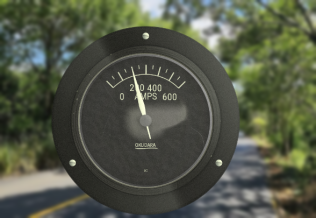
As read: **200** A
